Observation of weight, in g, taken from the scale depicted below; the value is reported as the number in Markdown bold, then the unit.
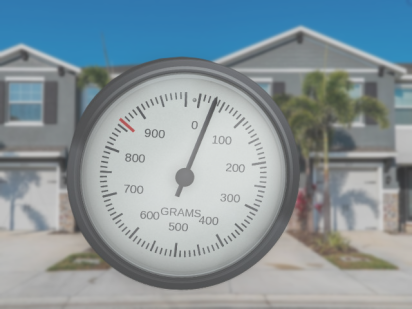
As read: **30** g
